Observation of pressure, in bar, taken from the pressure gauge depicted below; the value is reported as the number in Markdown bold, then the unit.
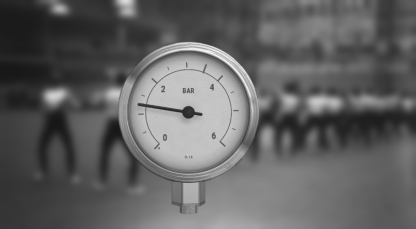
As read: **1.25** bar
